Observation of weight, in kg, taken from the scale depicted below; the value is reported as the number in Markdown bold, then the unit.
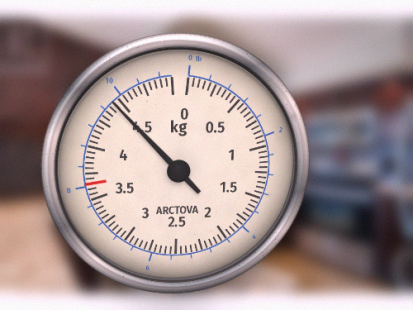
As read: **4.45** kg
